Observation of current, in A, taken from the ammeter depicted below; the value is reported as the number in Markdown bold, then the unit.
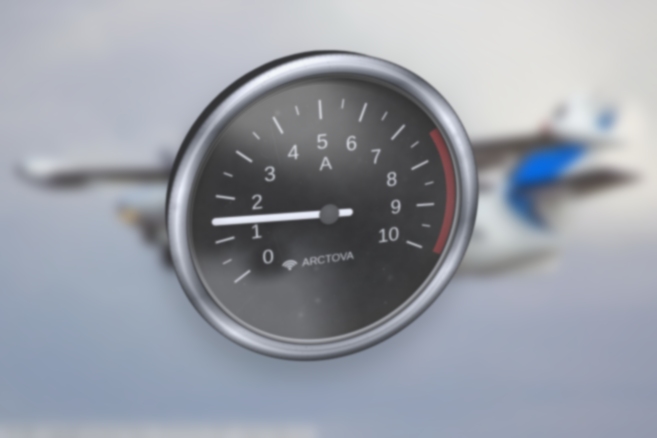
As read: **1.5** A
